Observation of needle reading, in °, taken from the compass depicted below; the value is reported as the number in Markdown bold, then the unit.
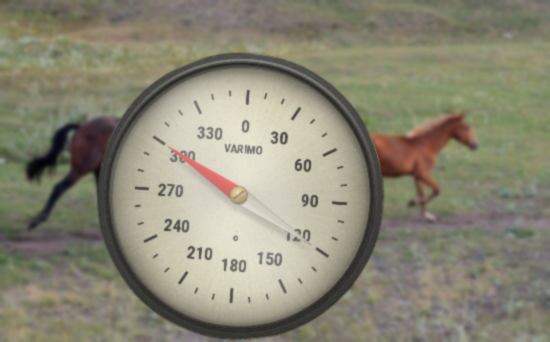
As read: **300** °
